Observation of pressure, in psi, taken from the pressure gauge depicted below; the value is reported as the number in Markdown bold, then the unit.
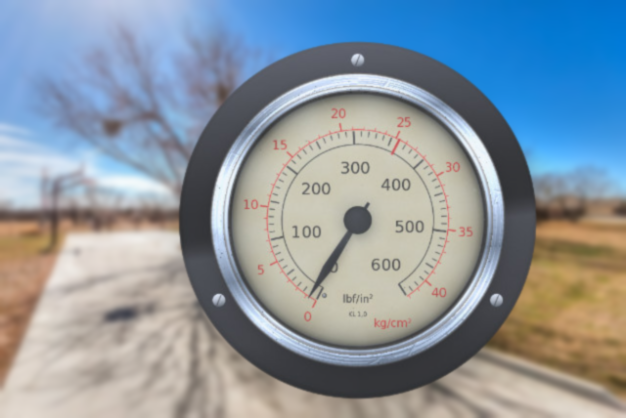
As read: **10** psi
